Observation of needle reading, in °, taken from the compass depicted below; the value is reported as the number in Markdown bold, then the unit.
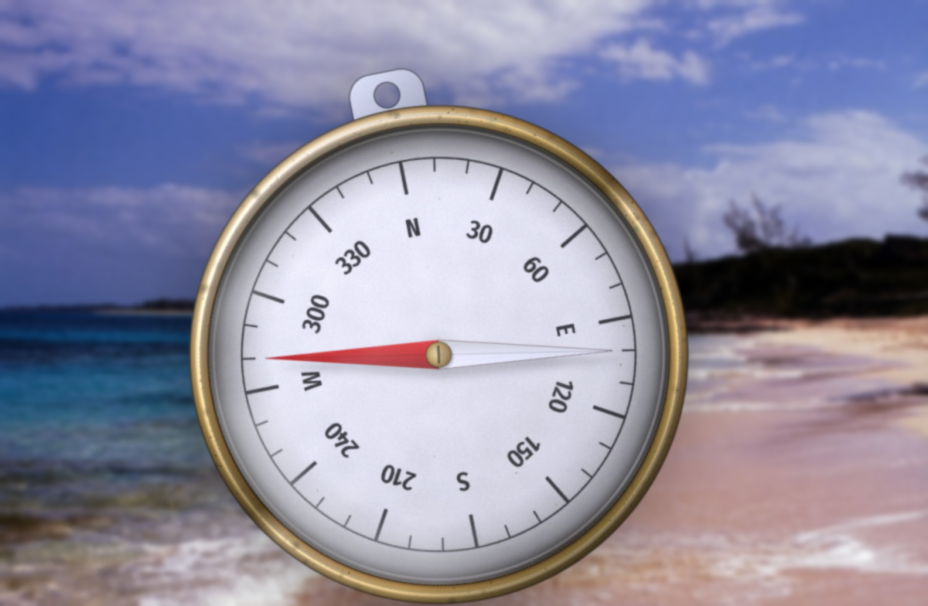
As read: **280** °
